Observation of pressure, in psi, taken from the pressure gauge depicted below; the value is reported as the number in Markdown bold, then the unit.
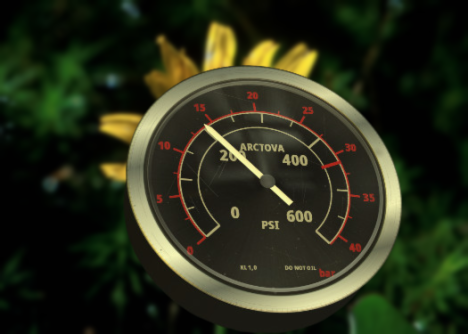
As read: **200** psi
